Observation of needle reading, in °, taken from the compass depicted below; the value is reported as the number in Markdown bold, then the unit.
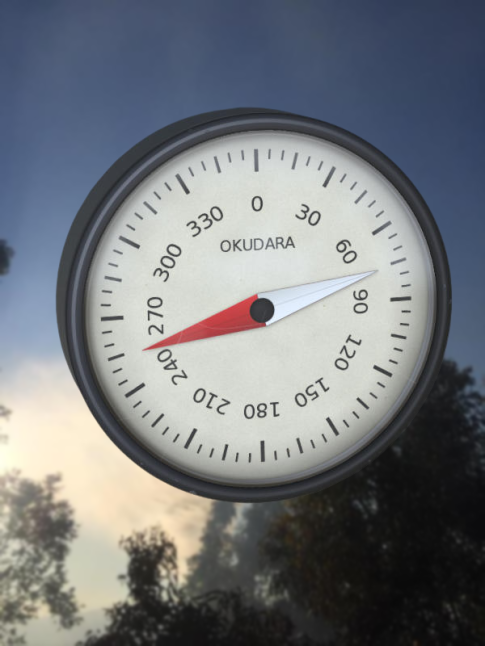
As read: **255** °
